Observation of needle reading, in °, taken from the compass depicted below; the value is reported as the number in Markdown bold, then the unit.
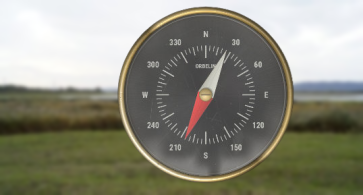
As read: **205** °
